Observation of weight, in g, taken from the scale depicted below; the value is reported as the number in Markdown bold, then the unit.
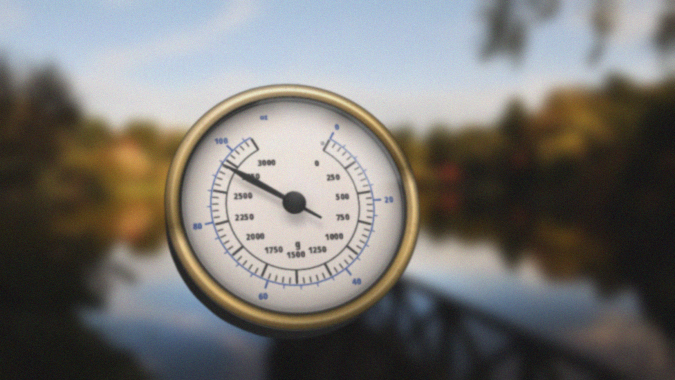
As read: **2700** g
